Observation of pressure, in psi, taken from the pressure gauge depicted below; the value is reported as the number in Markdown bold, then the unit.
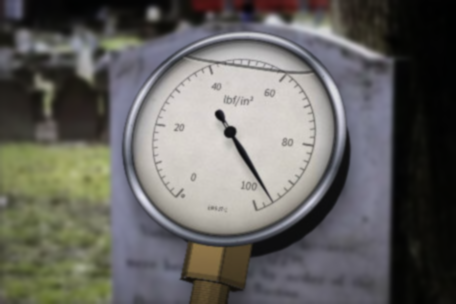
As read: **96** psi
